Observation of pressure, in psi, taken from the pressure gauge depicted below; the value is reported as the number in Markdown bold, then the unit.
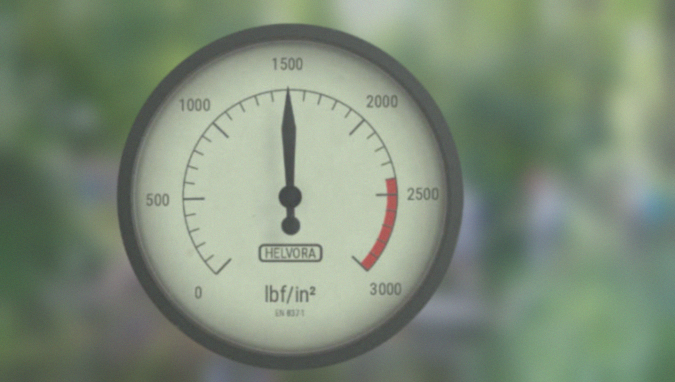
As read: **1500** psi
